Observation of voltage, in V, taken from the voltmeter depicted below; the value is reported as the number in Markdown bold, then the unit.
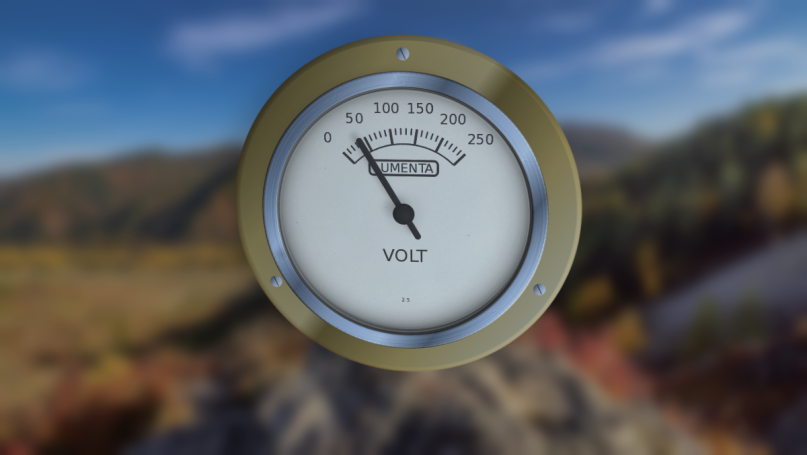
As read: **40** V
